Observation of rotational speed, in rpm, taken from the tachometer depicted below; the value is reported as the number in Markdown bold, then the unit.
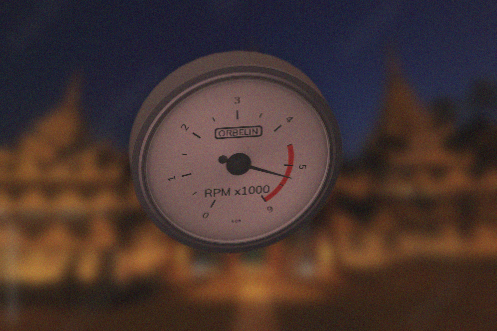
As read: **5250** rpm
